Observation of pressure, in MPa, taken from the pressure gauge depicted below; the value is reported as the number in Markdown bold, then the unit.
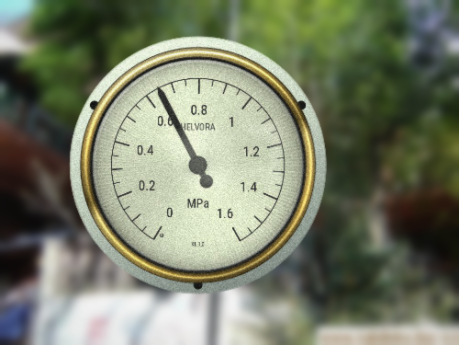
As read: **0.65** MPa
